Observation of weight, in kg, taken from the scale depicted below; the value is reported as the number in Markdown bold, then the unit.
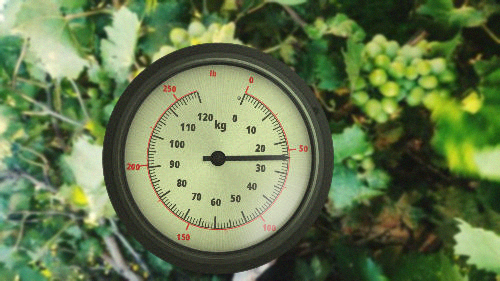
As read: **25** kg
